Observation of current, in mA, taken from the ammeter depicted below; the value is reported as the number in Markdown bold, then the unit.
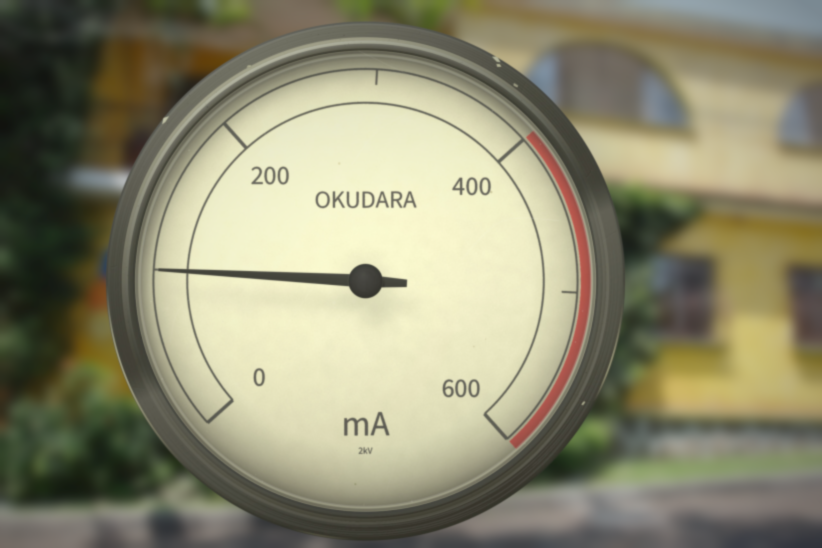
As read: **100** mA
